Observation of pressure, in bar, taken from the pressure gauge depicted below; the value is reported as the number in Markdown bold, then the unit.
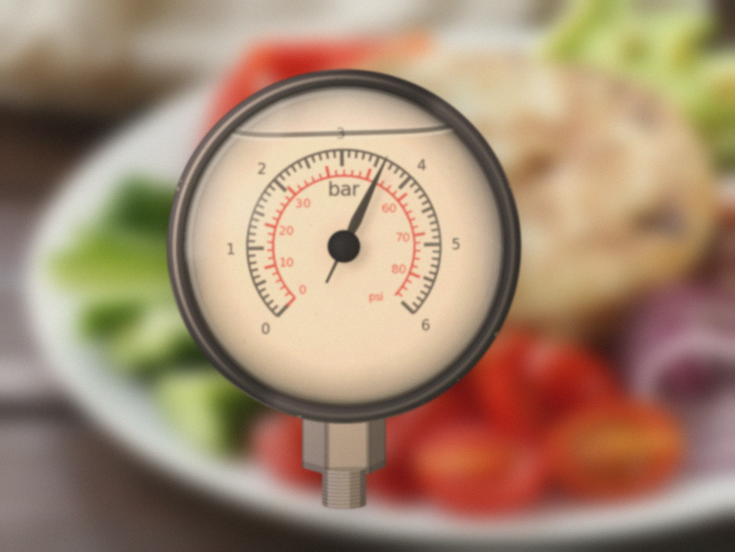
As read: **3.6** bar
